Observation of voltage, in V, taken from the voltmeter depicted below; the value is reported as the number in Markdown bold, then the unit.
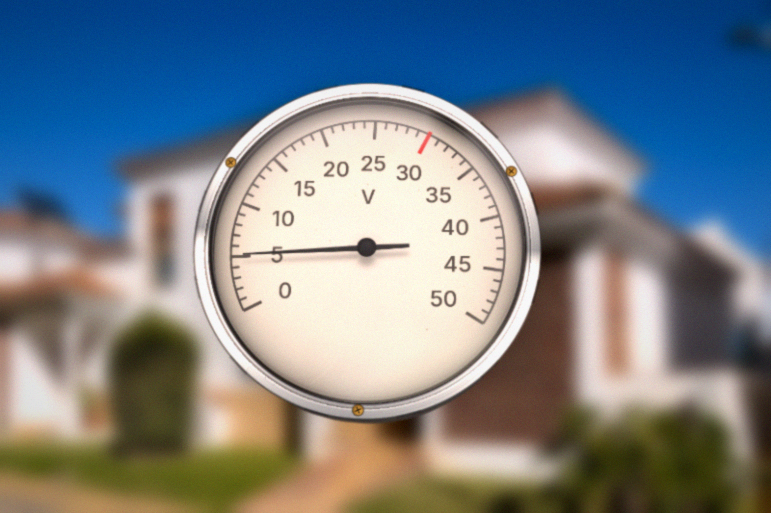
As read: **5** V
